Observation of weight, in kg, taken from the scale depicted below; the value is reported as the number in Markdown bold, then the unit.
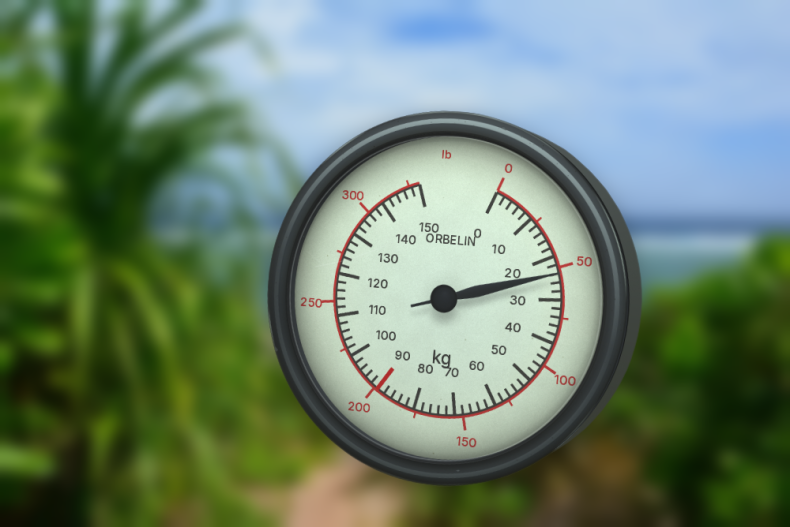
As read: **24** kg
